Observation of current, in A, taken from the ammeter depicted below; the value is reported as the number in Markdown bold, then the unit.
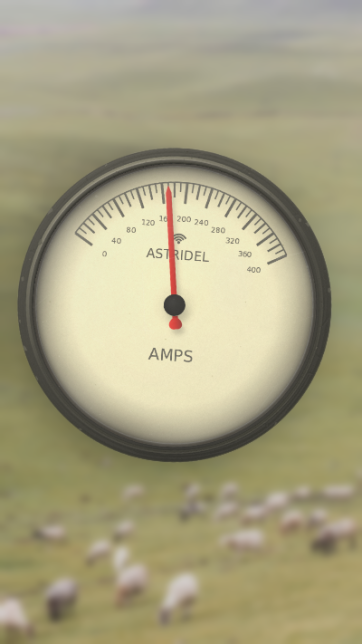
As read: **170** A
